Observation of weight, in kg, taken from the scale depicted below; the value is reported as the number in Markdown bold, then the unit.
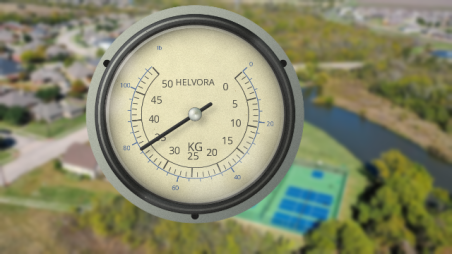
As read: **35** kg
